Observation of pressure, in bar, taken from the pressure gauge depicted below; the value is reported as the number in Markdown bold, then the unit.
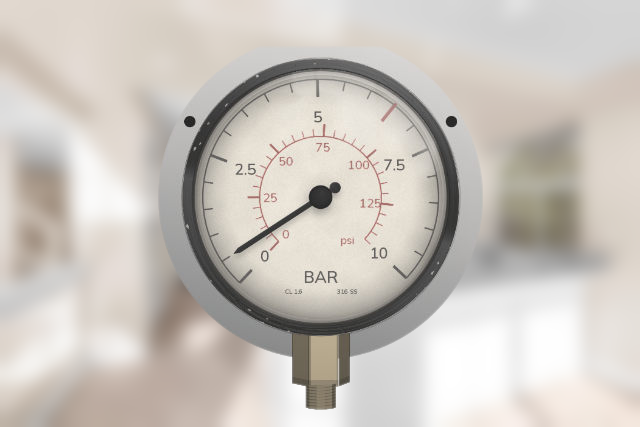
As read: **0.5** bar
